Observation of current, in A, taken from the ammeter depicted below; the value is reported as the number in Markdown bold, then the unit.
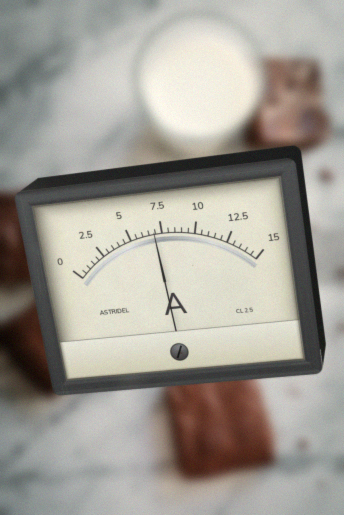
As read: **7** A
